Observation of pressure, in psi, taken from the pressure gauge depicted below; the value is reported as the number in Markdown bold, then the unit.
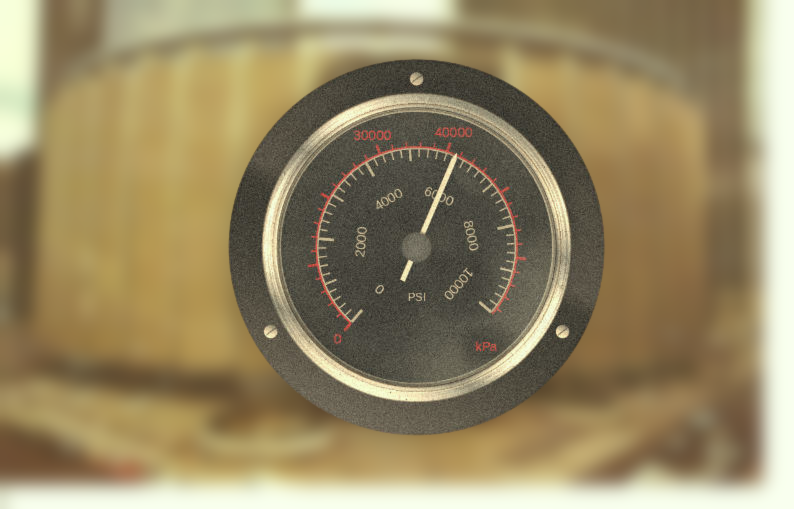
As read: **6000** psi
